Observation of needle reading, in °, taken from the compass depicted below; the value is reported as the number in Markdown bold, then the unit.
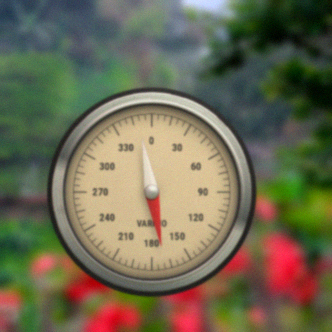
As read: **170** °
